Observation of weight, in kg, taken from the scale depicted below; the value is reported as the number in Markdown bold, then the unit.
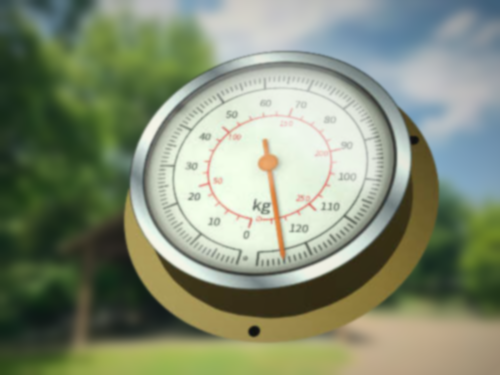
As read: **125** kg
